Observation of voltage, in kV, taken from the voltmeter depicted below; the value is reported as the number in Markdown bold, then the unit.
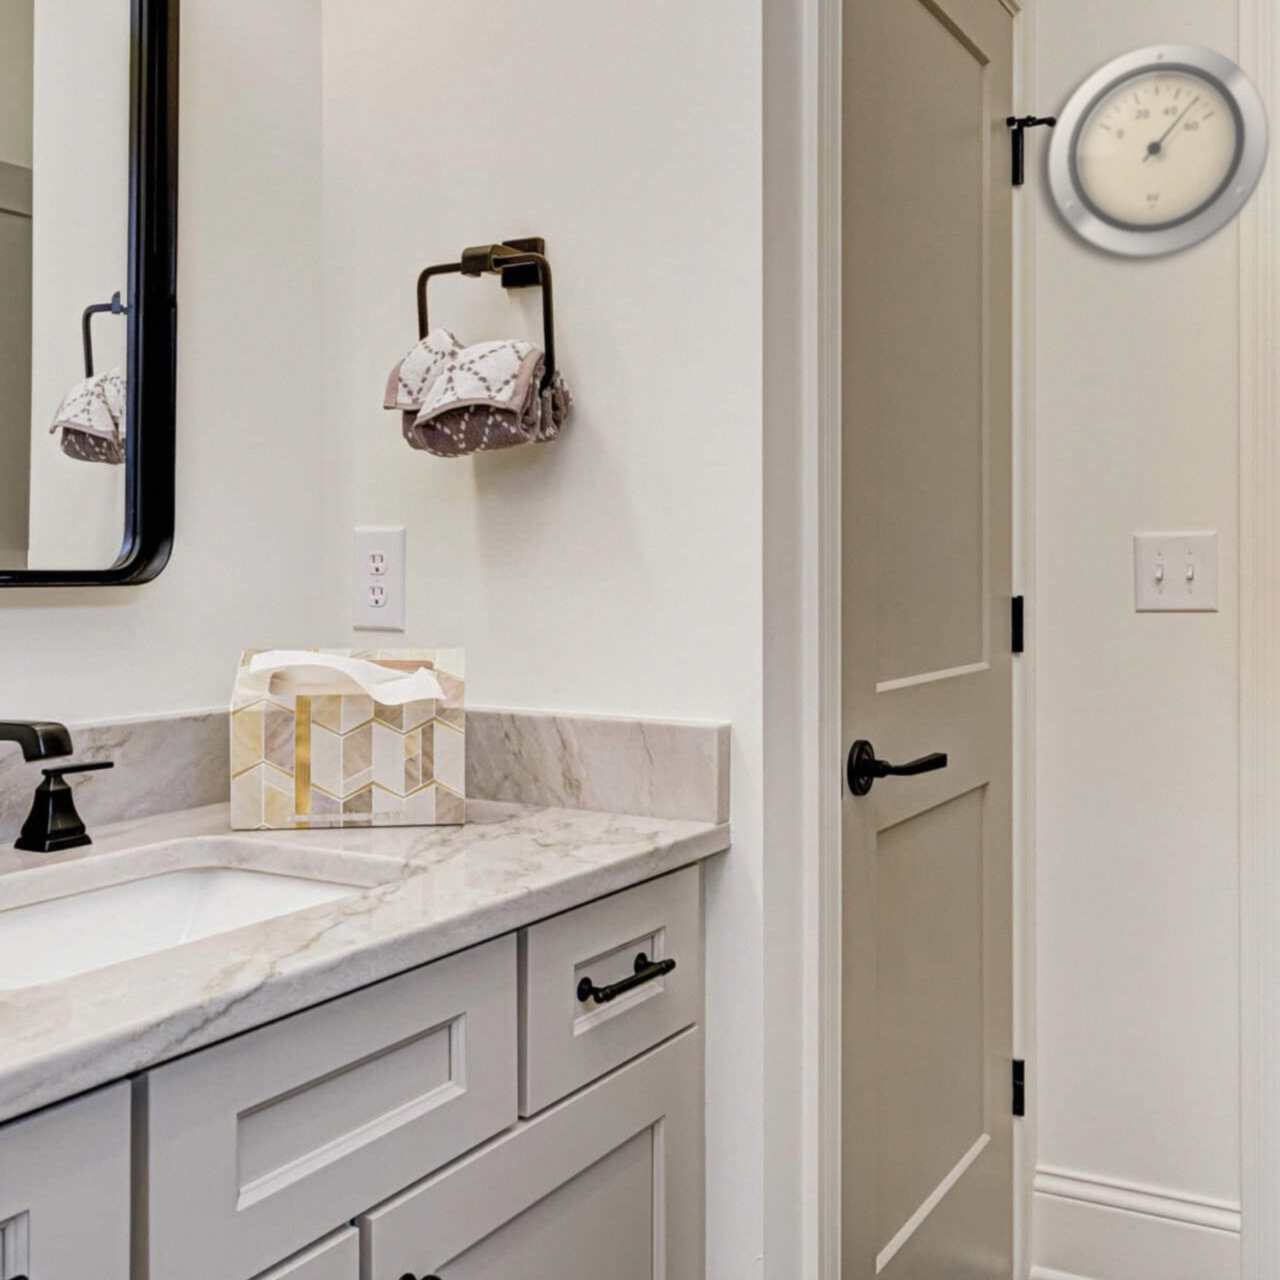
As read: **50** kV
